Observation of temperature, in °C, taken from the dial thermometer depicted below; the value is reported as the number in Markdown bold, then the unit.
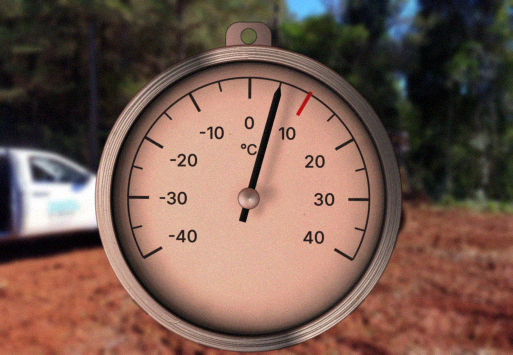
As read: **5** °C
